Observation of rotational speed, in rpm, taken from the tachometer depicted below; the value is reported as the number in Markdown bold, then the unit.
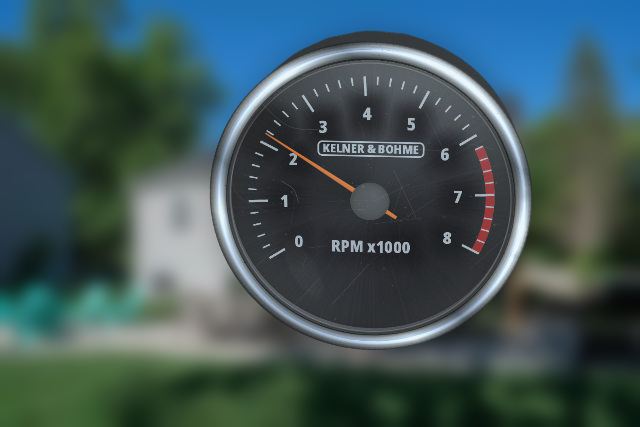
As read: **2200** rpm
